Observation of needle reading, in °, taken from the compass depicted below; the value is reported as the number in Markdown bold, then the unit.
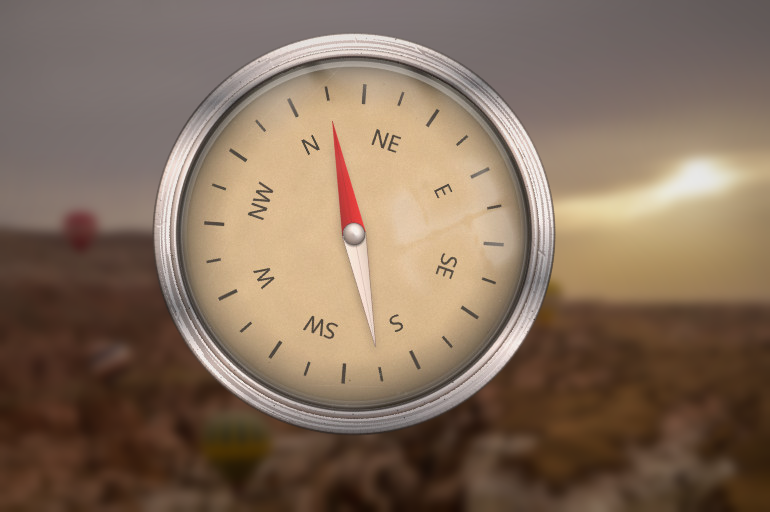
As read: **15** °
